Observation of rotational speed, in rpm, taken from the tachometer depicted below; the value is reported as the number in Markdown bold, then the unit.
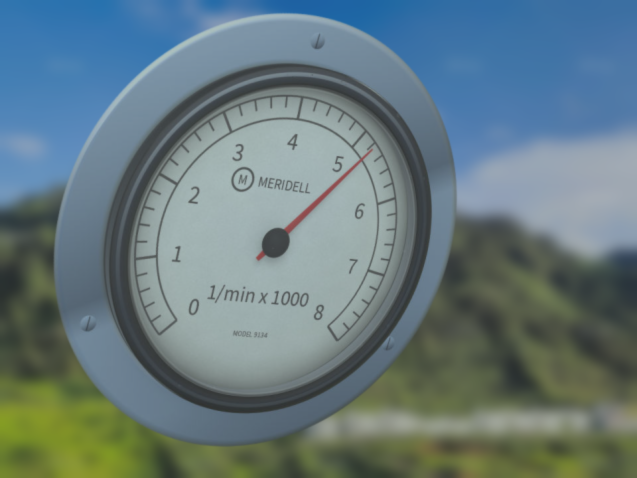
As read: **5200** rpm
